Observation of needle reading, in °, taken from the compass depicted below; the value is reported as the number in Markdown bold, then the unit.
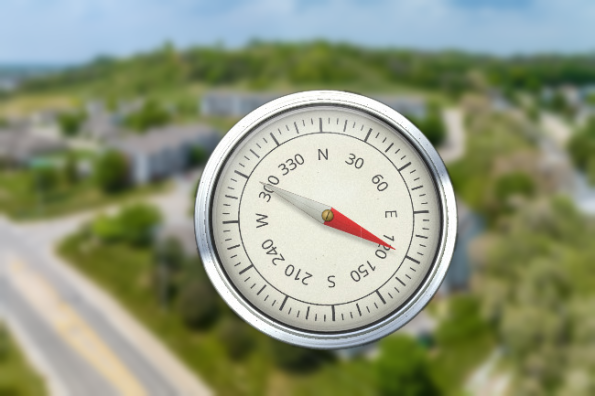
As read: **120** °
